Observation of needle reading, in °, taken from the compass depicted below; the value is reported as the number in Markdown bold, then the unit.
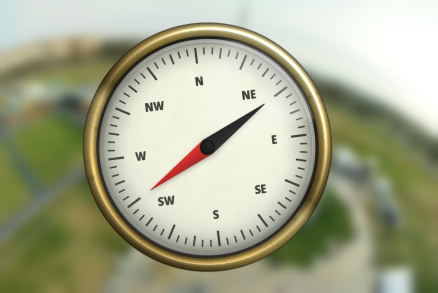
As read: **240** °
